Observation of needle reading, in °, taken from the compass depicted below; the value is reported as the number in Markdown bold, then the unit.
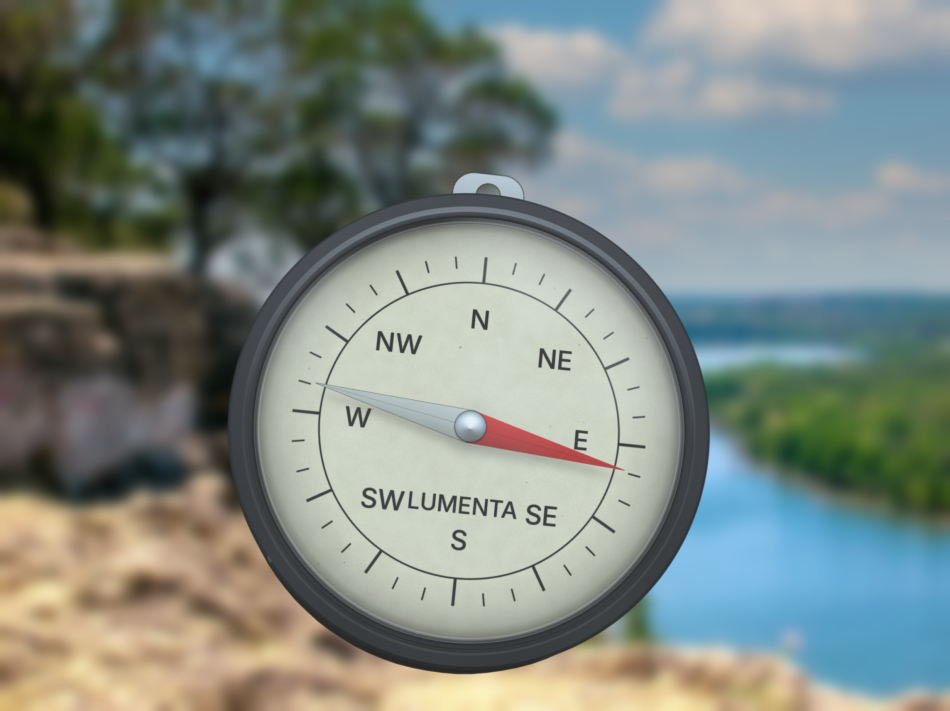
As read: **100** °
